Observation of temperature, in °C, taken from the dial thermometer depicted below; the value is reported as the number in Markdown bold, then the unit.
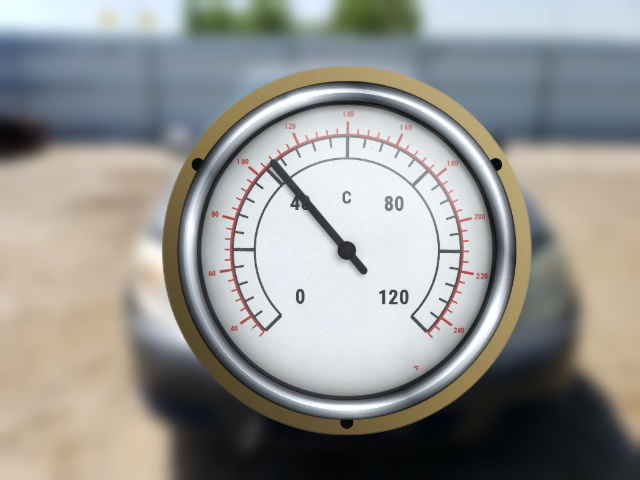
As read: **42** °C
